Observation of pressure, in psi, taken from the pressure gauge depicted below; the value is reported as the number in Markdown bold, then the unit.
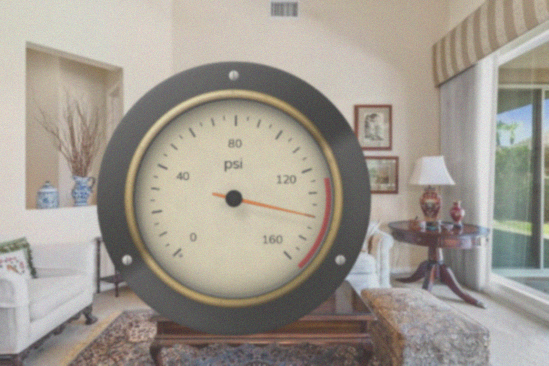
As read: **140** psi
